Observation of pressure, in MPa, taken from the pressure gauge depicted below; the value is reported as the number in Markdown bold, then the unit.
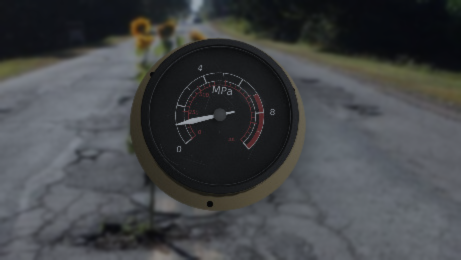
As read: **1** MPa
